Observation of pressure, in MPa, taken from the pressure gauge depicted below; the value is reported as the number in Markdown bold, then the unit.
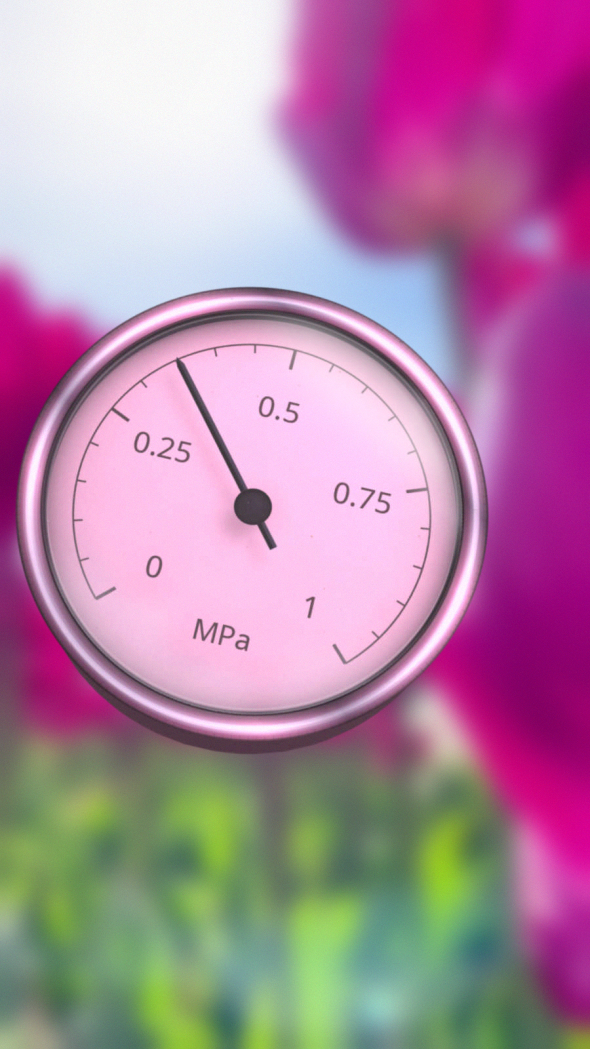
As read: **0.35** MPa
